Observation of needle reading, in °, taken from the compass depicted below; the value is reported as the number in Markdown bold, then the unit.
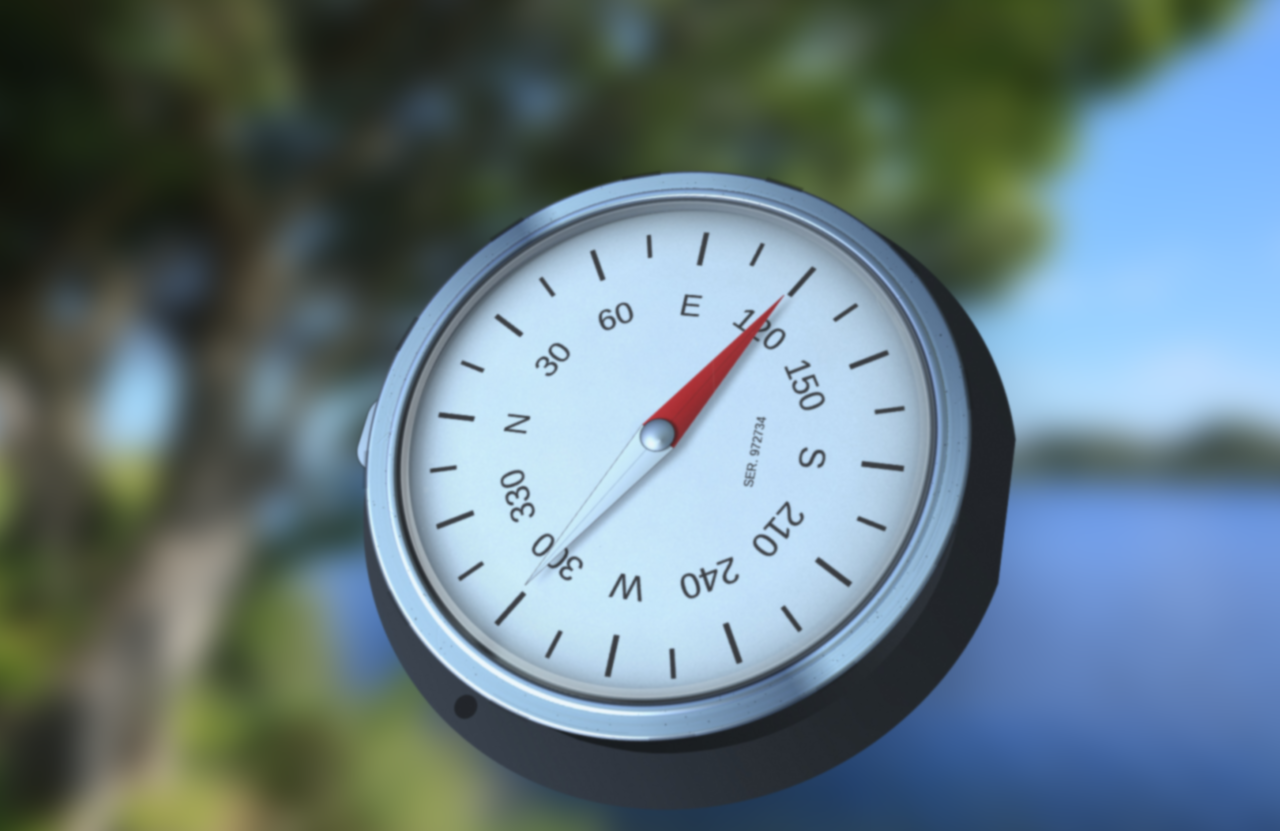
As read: **120** °
